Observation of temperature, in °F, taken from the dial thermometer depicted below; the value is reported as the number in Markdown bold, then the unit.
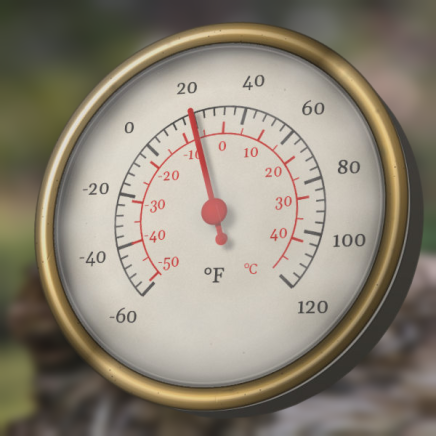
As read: **20** °F
